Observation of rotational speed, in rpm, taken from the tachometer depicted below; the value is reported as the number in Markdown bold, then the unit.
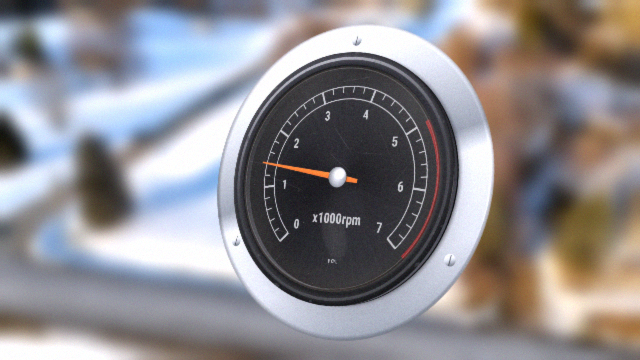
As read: **1400** rpm
